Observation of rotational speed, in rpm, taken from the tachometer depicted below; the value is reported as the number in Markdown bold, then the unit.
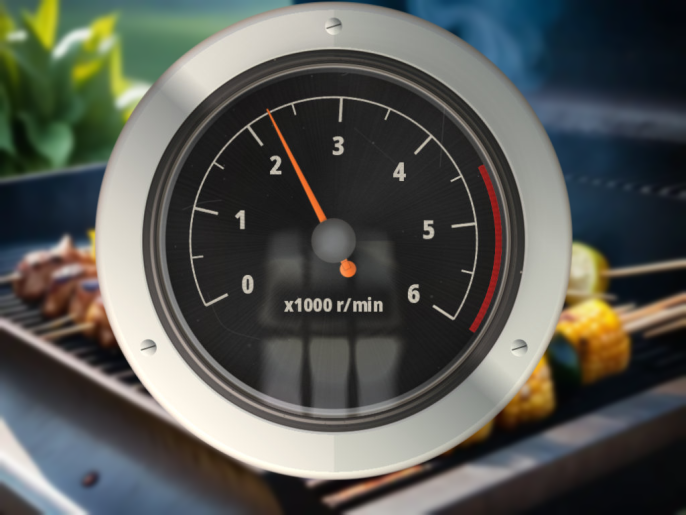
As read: **2250** rpm
